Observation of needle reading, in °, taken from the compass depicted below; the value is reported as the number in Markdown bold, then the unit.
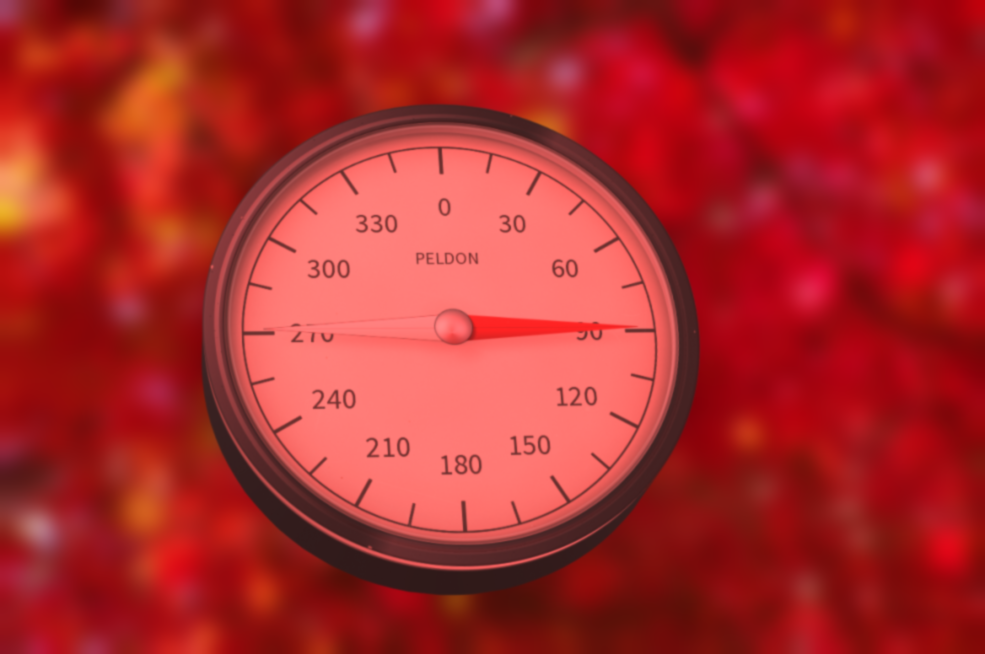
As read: **90** °
